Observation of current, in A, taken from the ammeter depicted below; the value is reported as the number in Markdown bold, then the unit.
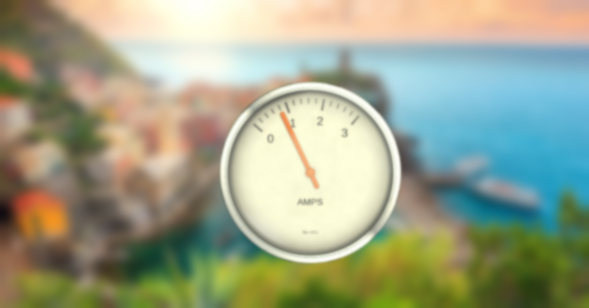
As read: **0.8** A
